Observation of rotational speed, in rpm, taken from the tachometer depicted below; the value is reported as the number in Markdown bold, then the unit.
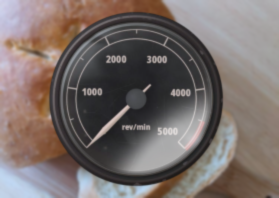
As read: **0** rpm
